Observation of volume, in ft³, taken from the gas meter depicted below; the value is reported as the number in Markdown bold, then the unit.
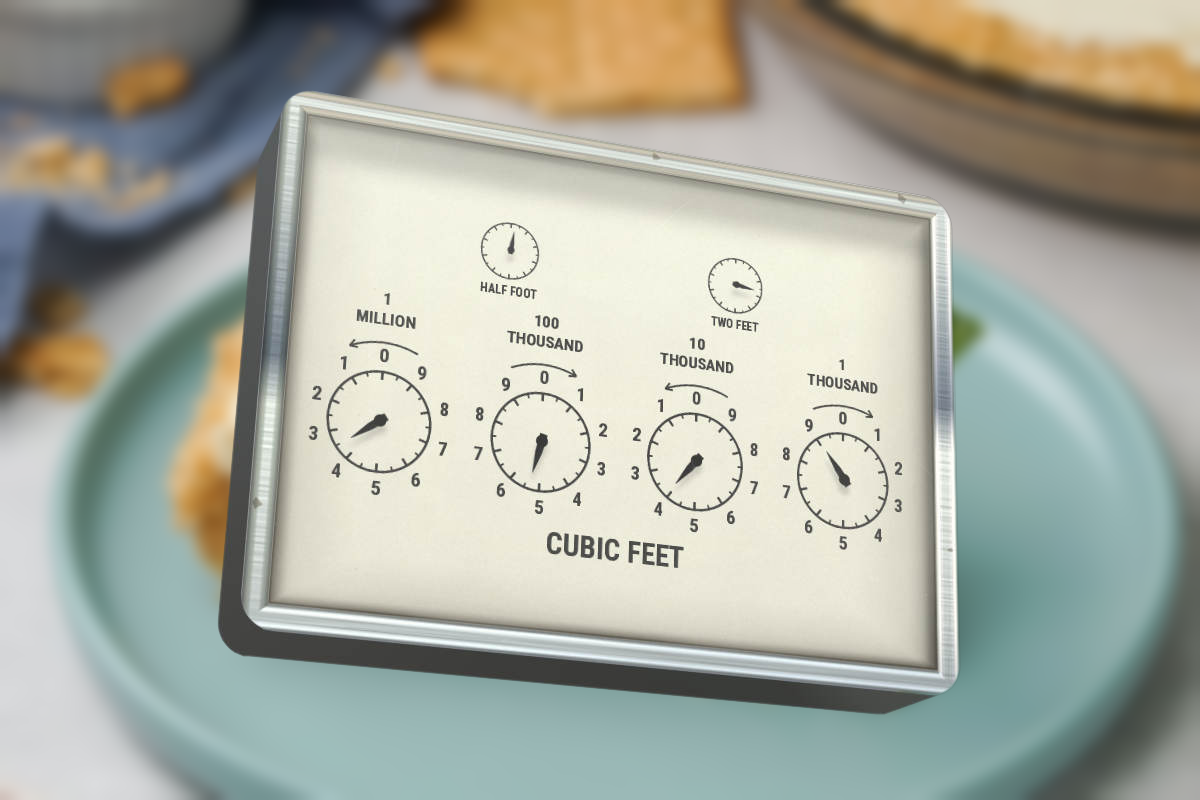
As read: **353900** ft³
